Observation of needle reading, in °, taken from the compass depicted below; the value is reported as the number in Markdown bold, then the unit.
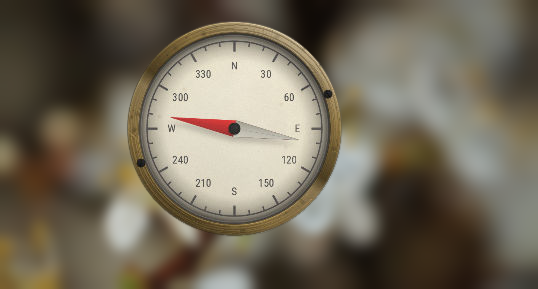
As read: **280** °
